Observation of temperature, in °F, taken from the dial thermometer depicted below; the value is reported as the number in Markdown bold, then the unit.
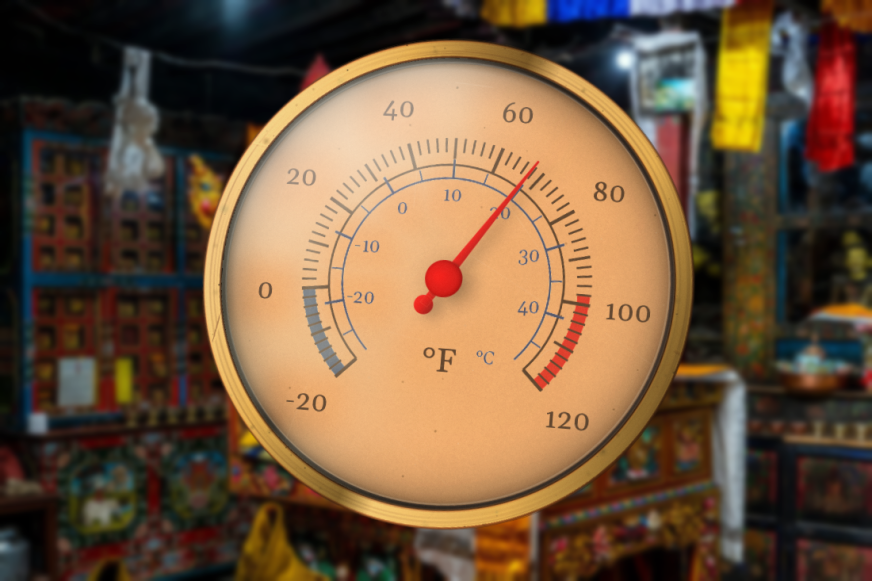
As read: **68** °F
